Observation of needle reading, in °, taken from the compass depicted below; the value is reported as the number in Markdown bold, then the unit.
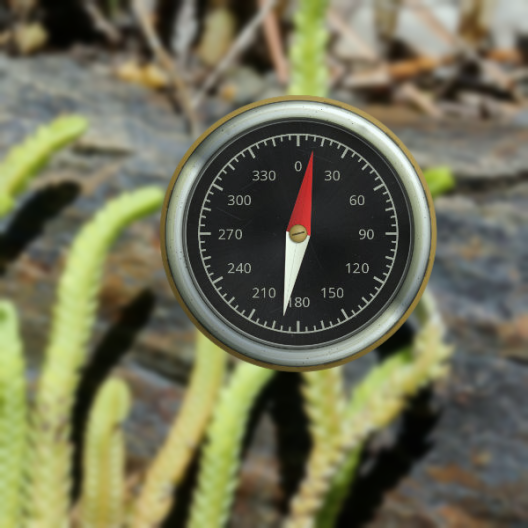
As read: **10** °
